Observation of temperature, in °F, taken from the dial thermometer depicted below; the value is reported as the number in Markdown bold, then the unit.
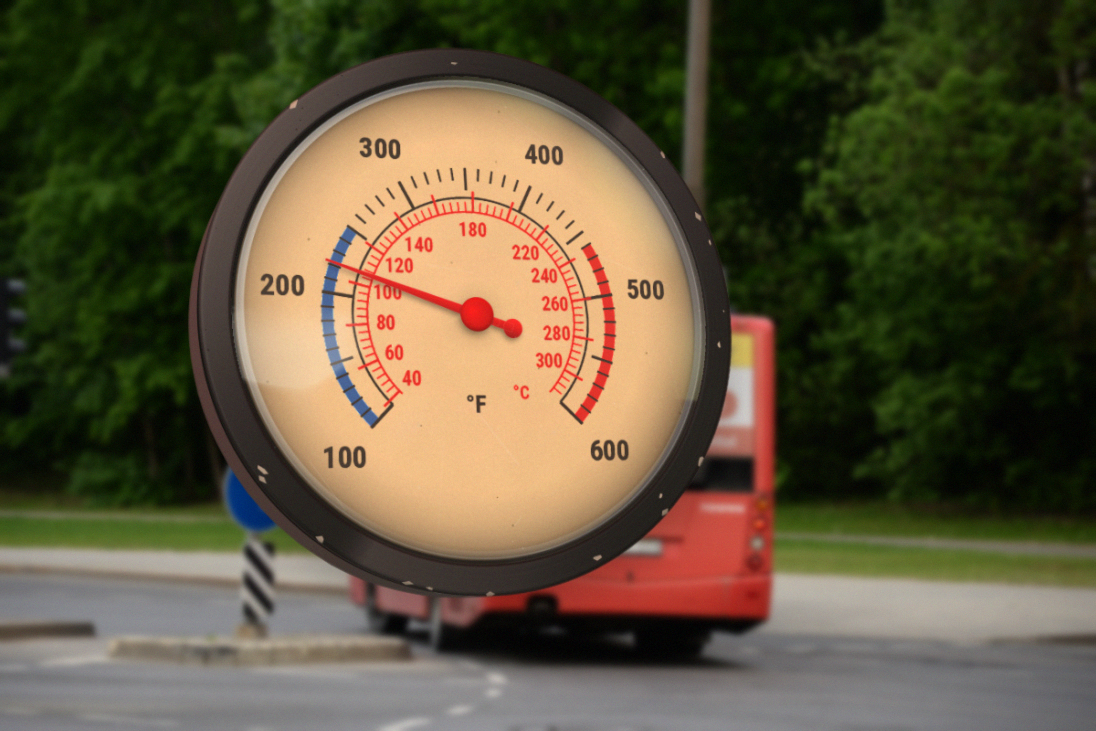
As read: **220** °F
